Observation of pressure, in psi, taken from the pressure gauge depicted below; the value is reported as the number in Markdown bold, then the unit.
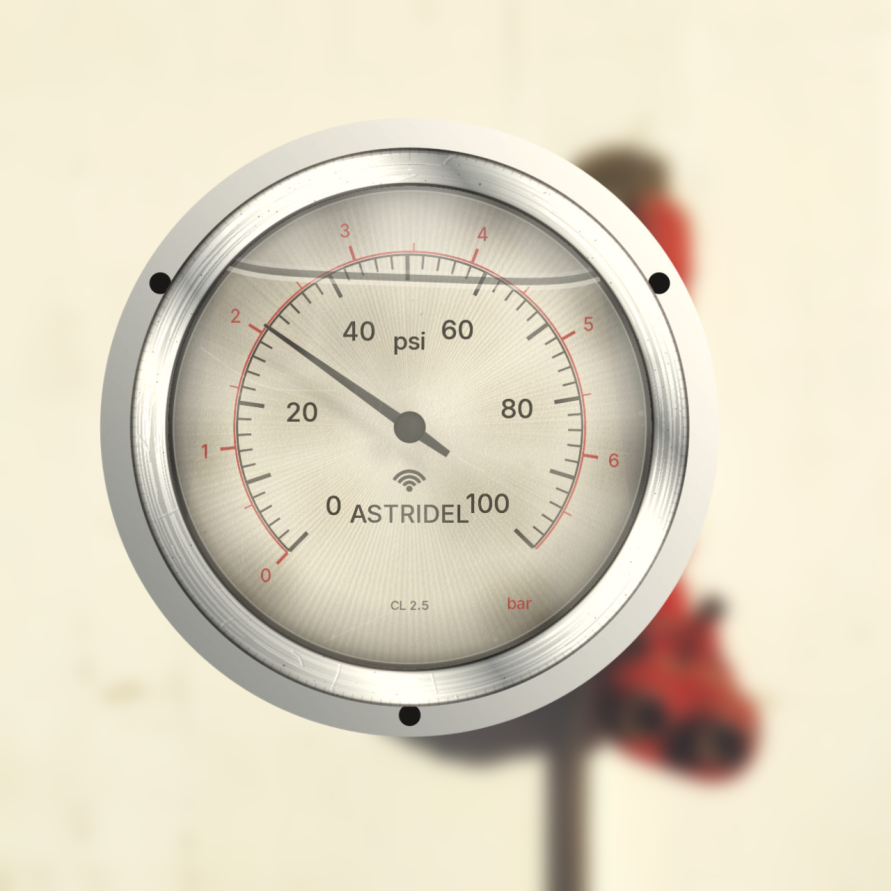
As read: **30** psi
